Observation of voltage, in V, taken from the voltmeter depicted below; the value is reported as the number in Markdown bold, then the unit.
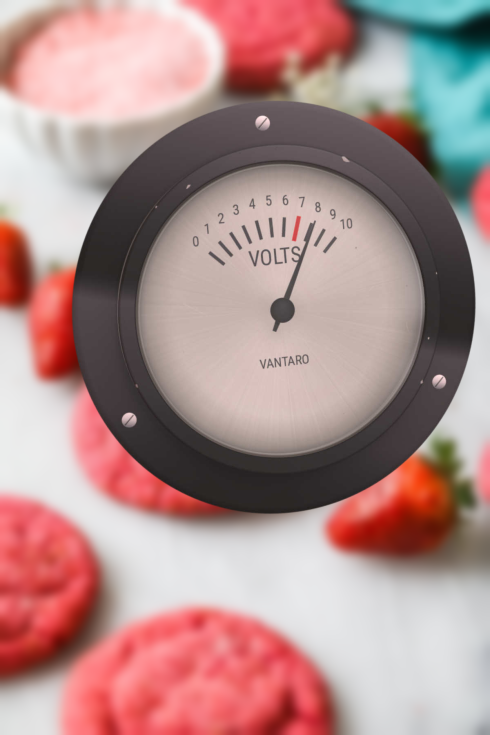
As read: **8** V
